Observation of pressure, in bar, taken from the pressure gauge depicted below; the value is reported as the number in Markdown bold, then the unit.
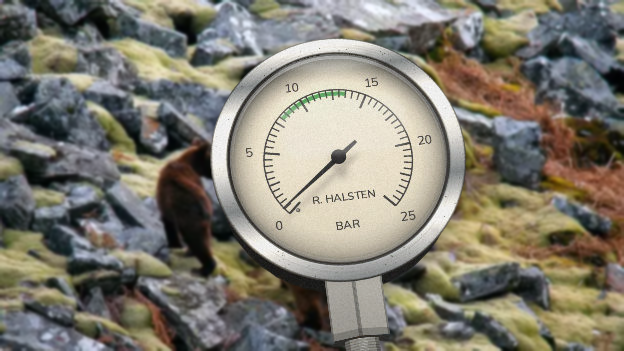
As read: **0.5** bar
